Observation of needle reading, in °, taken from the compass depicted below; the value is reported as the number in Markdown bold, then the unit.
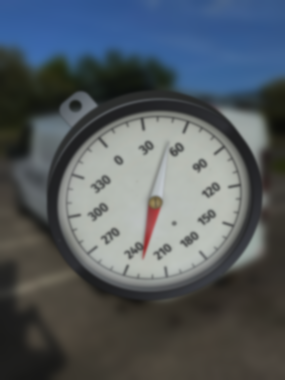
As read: **230** °
